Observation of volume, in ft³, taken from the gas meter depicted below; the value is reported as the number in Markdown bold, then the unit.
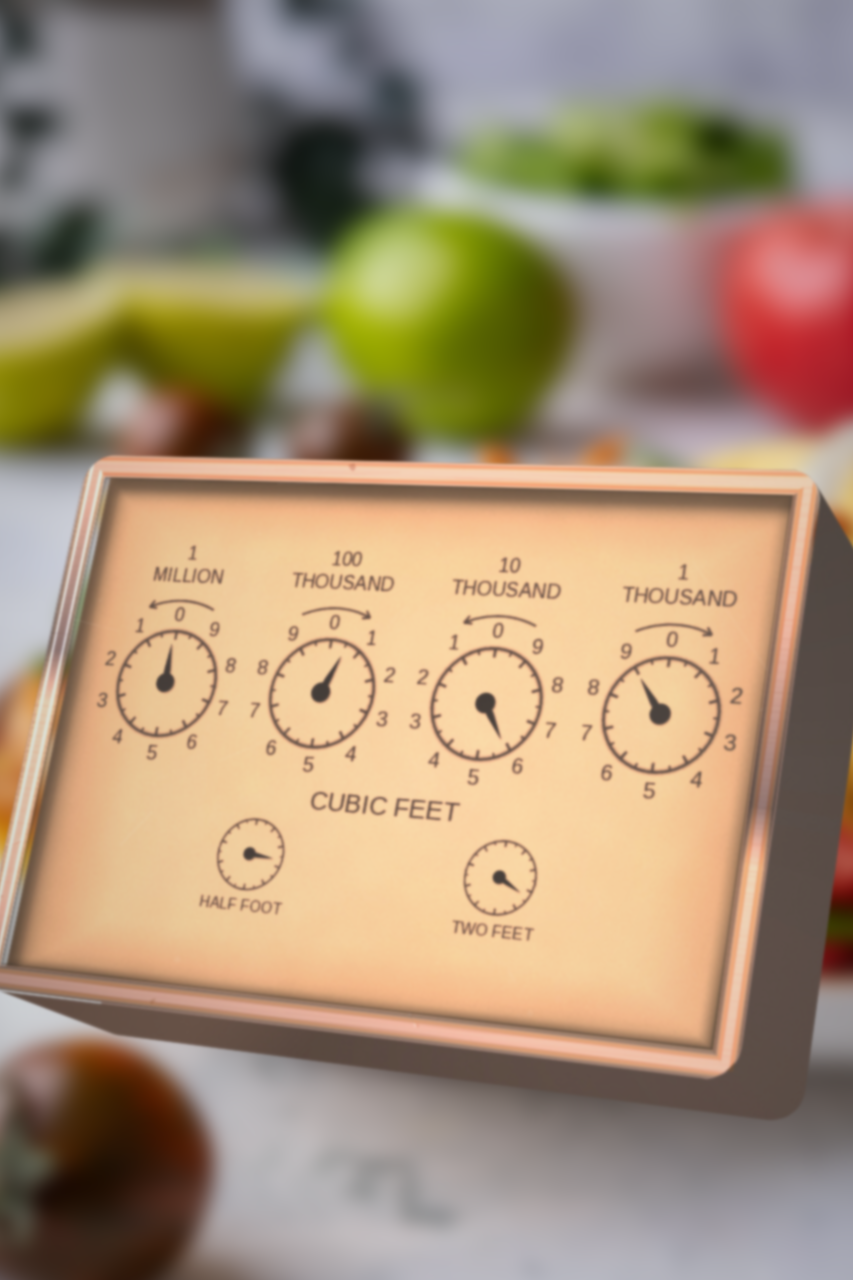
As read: **5900** ft³
